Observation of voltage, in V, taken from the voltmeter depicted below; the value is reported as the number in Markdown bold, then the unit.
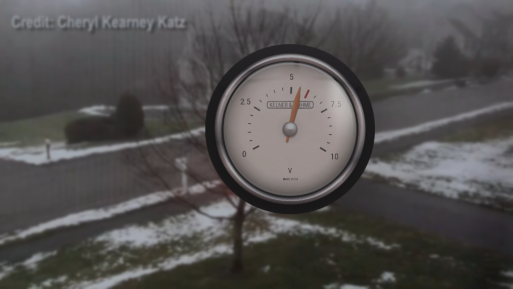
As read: **5.5** V
